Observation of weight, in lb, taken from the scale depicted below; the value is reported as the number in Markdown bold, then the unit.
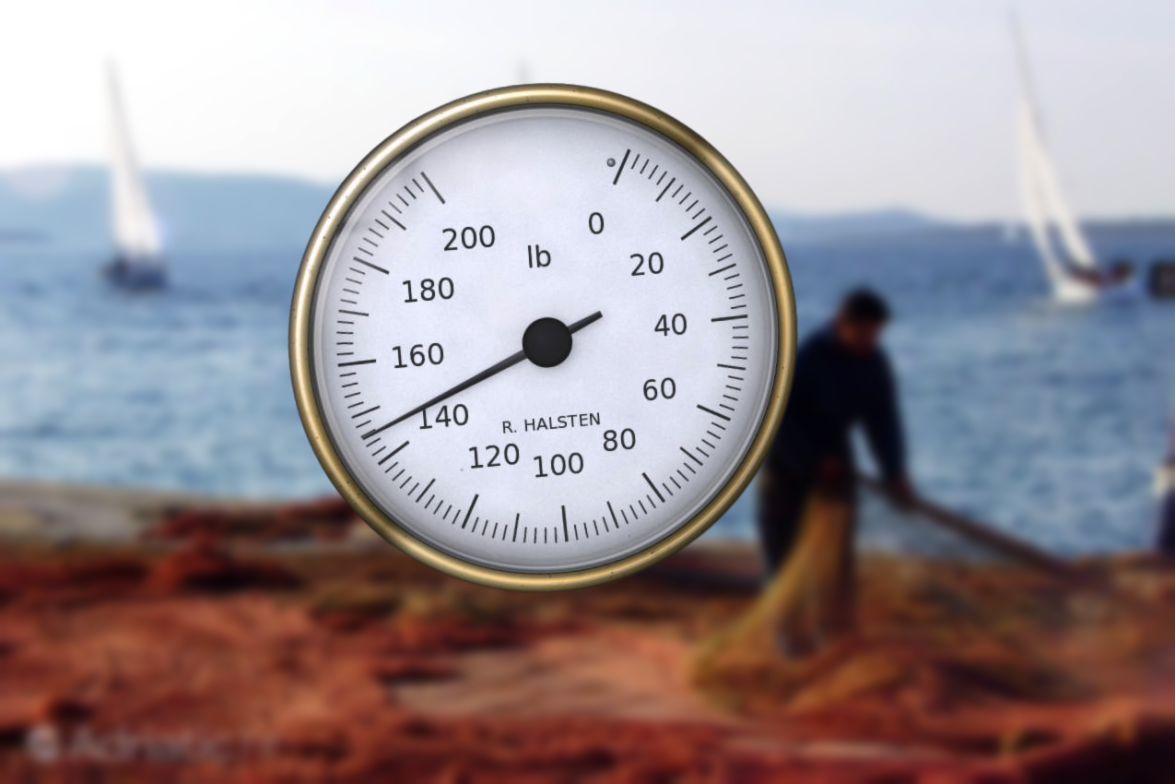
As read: **146** lb
